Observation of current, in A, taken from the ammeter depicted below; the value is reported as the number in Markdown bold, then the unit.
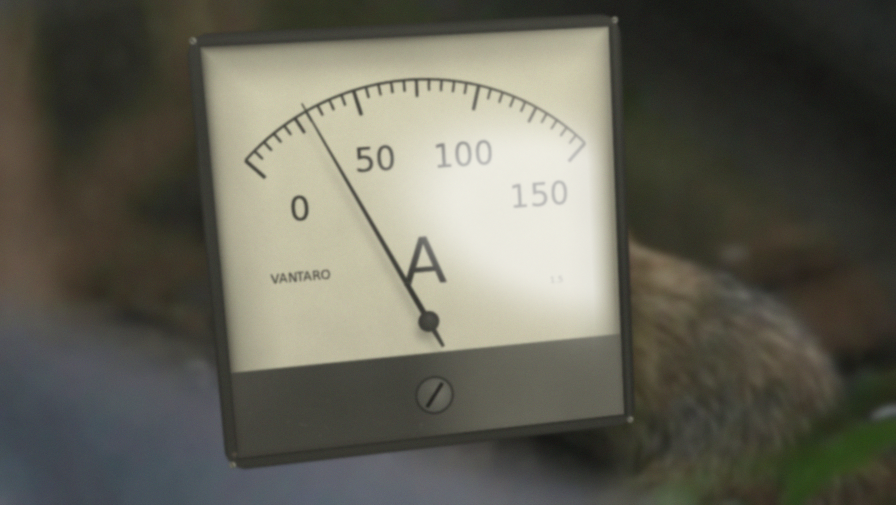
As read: **30** A
